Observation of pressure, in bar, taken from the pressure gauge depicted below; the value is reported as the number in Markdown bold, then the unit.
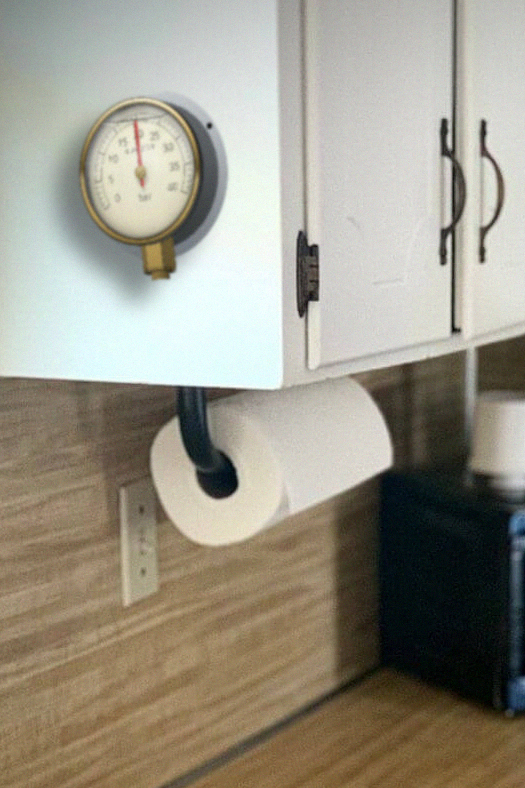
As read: **20** bar
